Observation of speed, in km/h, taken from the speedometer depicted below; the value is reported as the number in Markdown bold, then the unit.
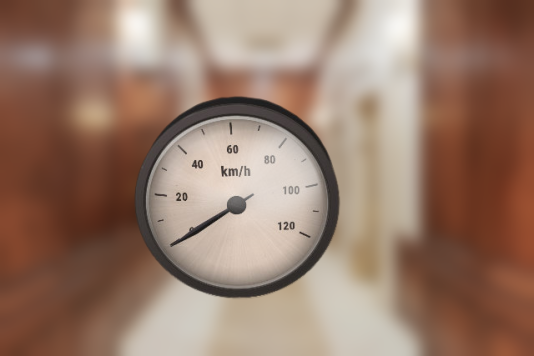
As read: **0** km/h
